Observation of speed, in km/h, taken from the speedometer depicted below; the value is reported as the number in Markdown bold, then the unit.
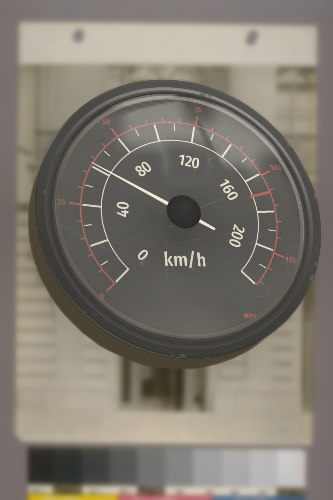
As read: **60** km/h
